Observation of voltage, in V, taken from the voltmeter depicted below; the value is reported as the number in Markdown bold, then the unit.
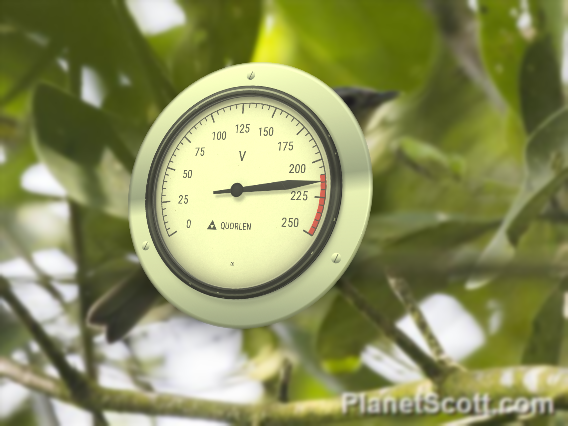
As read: **215** V
